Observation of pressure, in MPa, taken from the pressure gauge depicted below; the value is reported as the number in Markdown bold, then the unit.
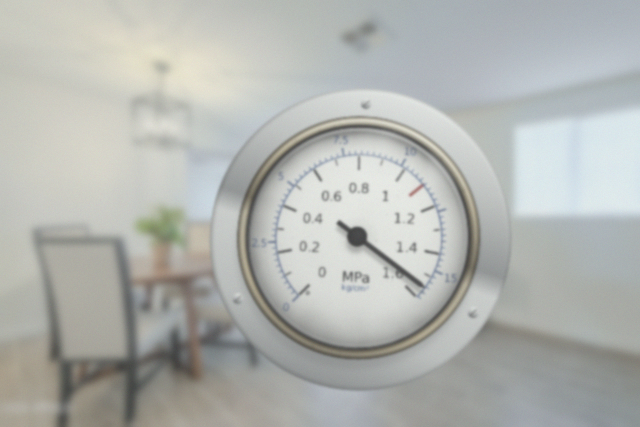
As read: **1.55** MPa
